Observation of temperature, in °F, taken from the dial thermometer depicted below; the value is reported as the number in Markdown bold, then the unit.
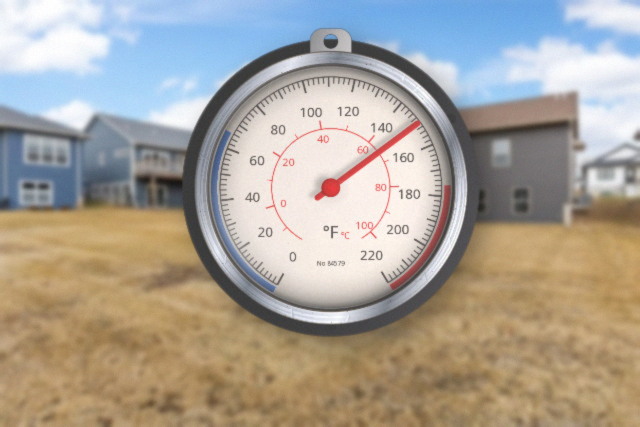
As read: **150** °F
